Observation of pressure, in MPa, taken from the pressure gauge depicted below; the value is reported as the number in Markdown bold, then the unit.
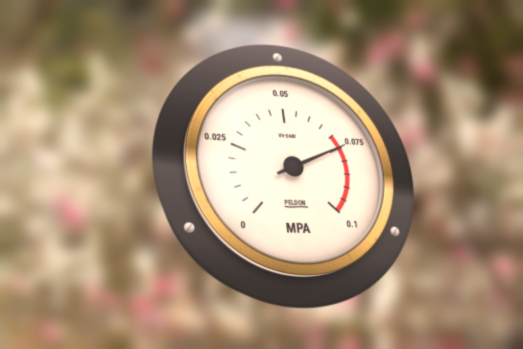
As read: **0.075** MPa
